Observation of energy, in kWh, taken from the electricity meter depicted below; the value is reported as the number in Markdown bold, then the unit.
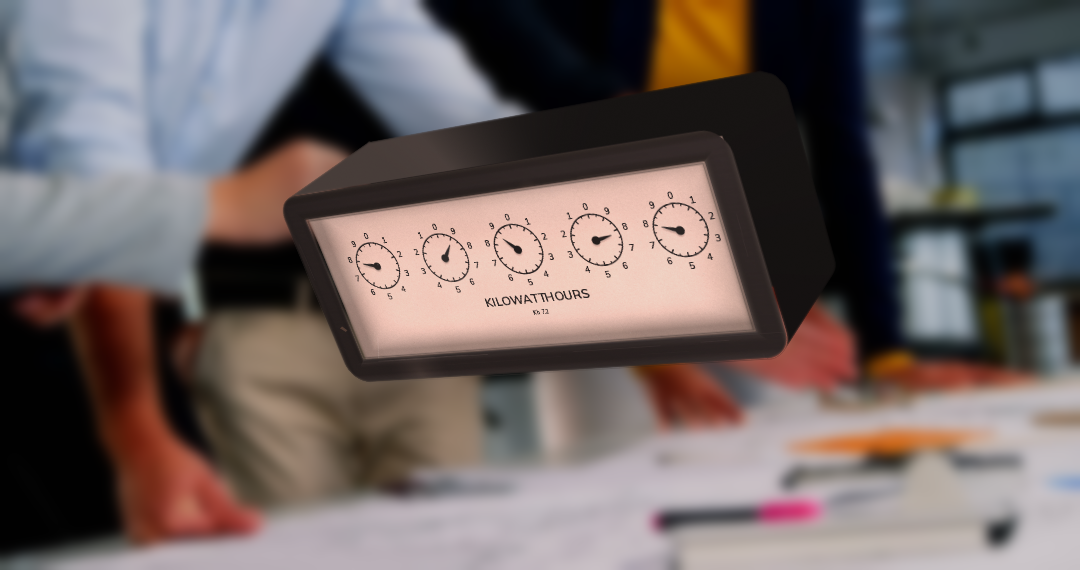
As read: **78878** kWh
